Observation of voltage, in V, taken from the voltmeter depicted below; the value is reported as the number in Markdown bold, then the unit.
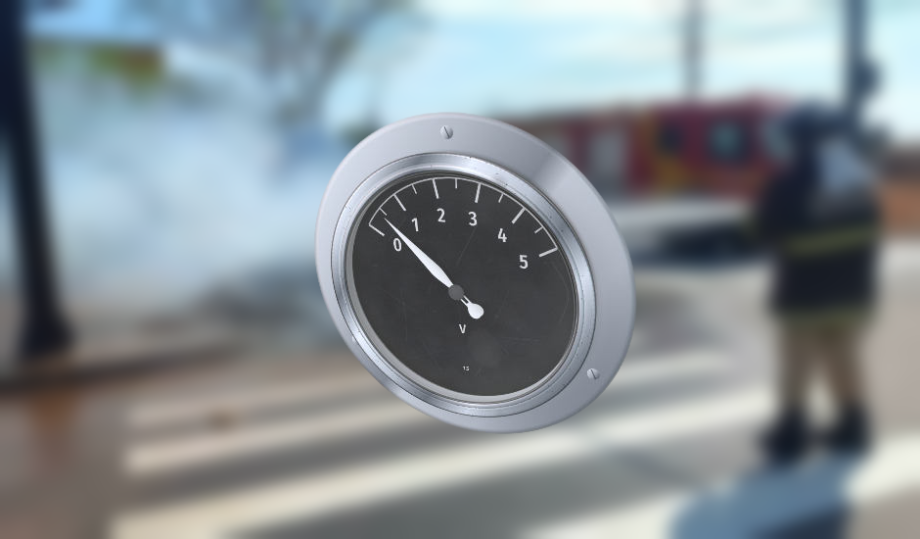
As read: **0.5** V
